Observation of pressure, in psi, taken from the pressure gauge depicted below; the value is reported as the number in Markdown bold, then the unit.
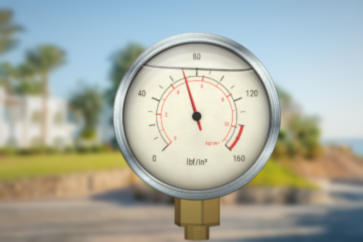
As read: **70** psi
